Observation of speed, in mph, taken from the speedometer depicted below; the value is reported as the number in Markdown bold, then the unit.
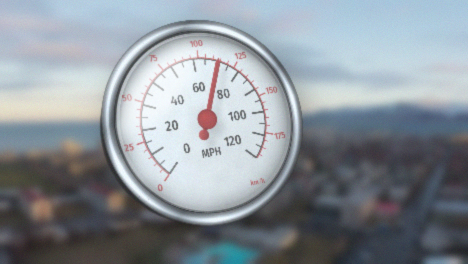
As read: **70** mph
